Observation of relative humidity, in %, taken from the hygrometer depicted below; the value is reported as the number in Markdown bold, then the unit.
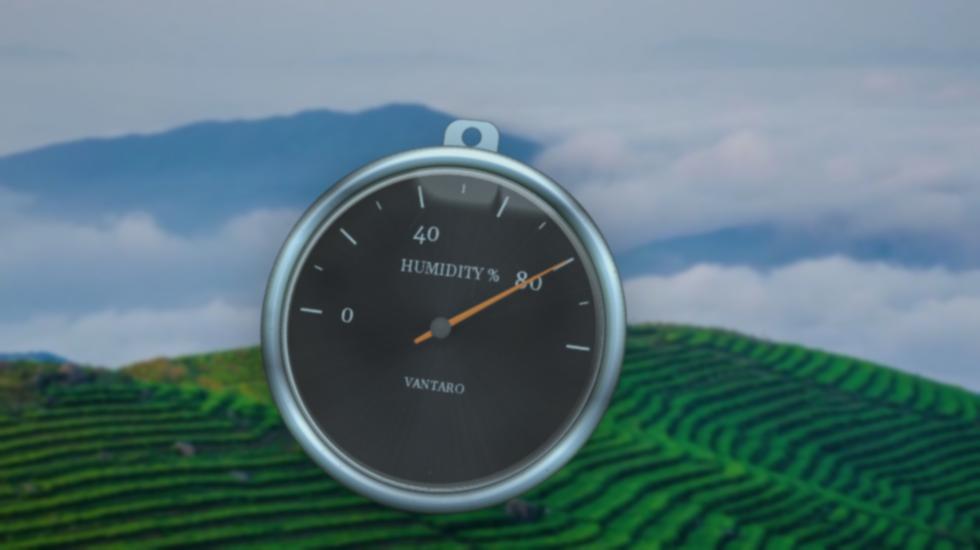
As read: **80** %
